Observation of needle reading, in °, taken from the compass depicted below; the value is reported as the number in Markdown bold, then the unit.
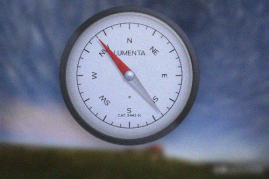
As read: **320** °
